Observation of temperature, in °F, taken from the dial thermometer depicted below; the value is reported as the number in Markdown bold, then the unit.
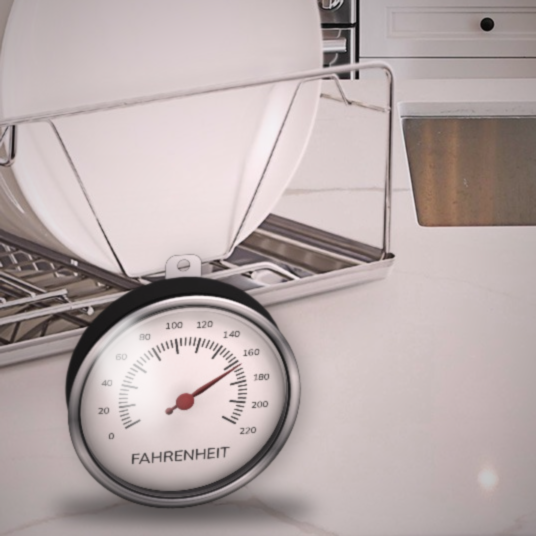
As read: **160** °F
